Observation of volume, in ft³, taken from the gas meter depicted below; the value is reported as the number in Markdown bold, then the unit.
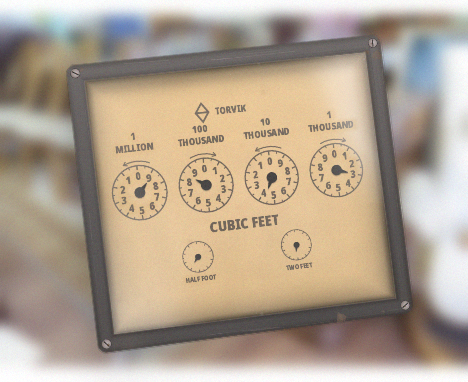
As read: **884300** ft³
